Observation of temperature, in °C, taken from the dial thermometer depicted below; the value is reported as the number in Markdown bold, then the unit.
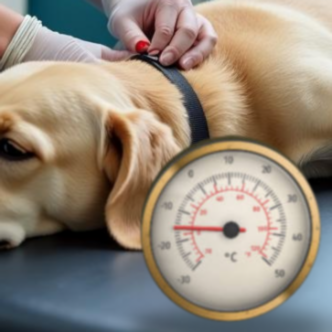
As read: **-15** °C
